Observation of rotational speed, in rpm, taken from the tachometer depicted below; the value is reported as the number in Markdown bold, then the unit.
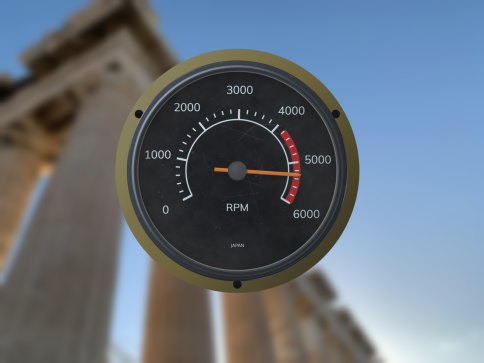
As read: **5300** rpm
